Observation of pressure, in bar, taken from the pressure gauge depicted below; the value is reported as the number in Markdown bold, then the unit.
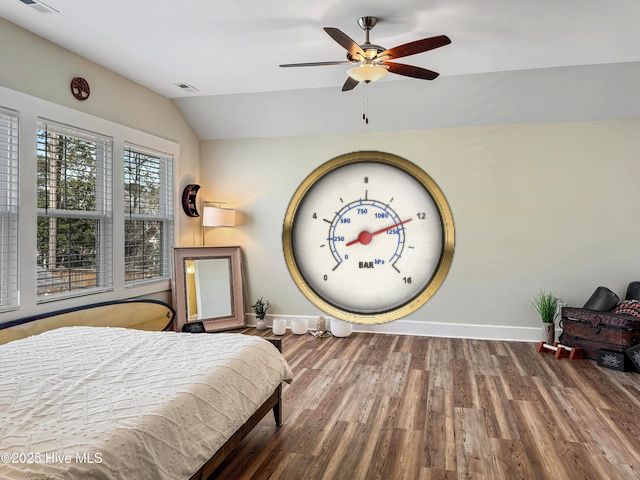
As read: **12** bar
